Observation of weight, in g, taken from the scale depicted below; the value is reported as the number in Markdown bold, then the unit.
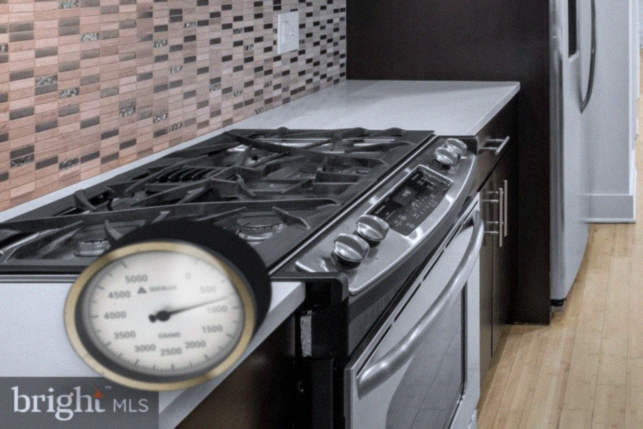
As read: **750** g
